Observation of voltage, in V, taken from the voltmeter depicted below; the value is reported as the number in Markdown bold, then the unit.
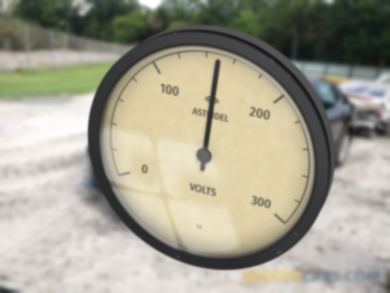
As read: **150** V
